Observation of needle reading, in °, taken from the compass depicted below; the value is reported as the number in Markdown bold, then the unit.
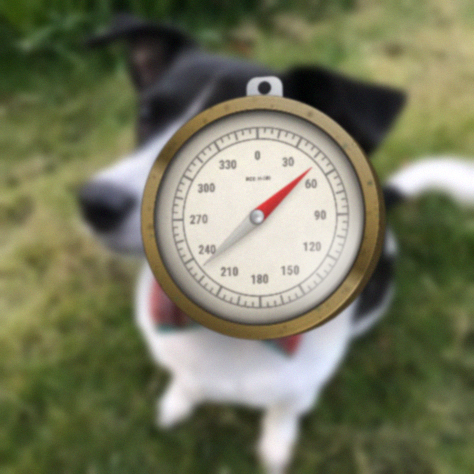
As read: **50** °
